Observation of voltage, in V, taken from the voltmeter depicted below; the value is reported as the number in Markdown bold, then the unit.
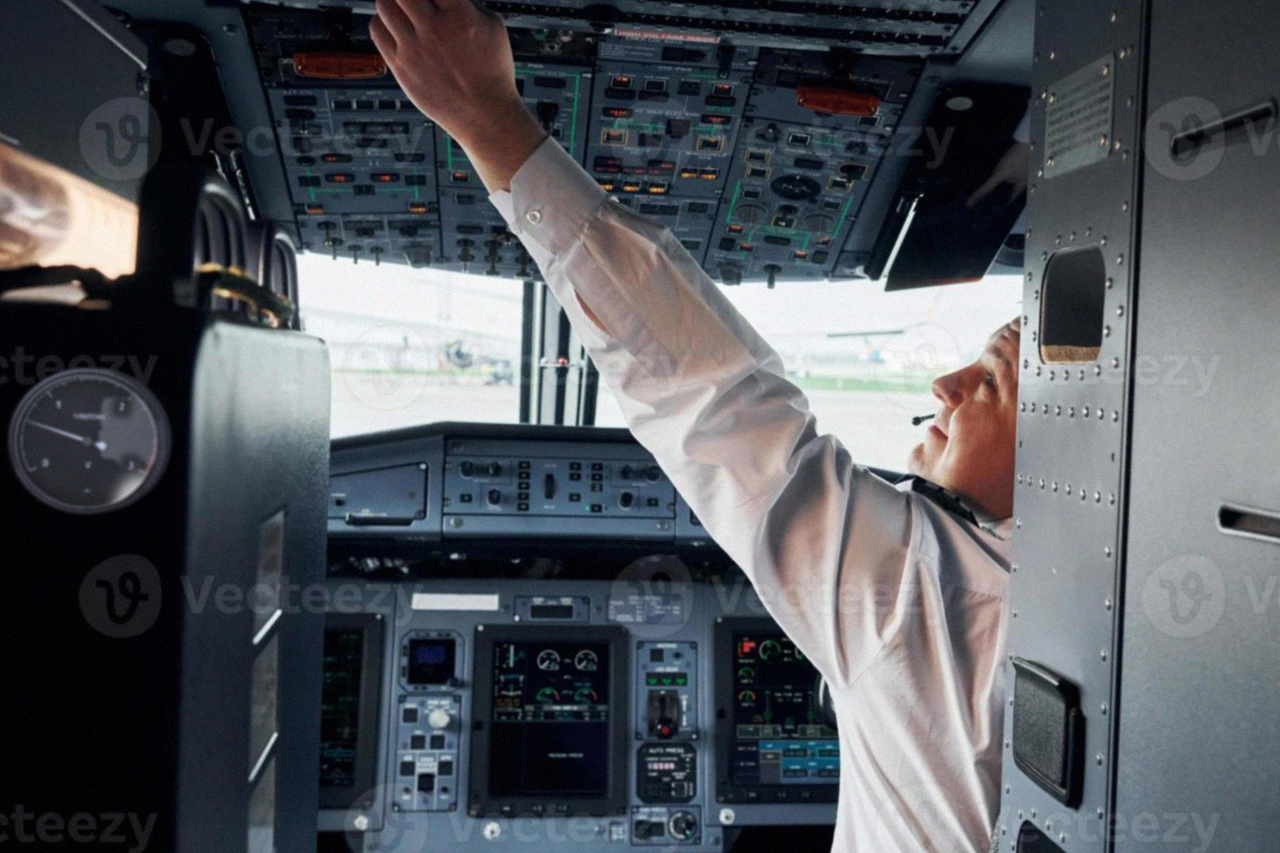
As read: **0.6** V
